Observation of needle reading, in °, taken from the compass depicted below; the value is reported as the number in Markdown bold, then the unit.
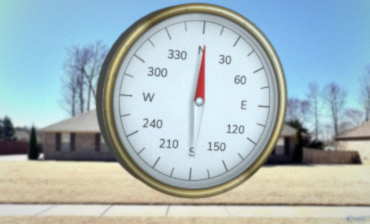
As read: **0** °
